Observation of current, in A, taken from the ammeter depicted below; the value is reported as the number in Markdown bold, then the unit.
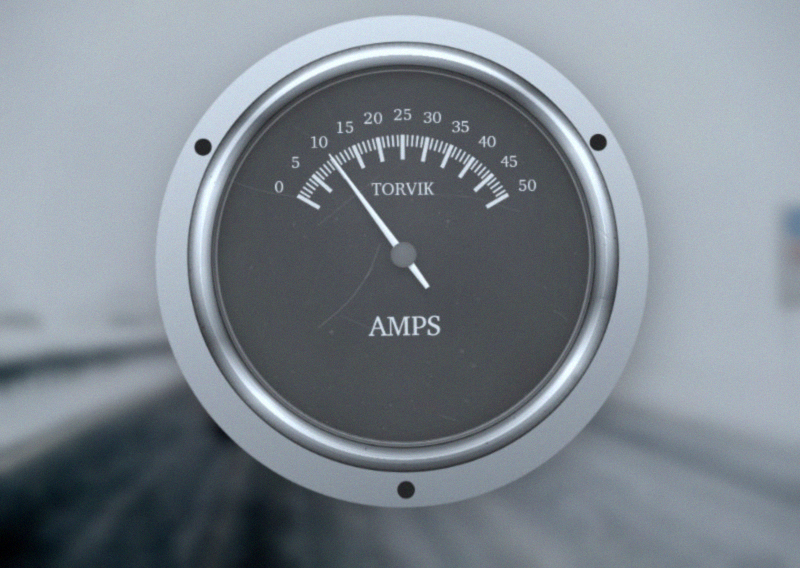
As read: **10** A
